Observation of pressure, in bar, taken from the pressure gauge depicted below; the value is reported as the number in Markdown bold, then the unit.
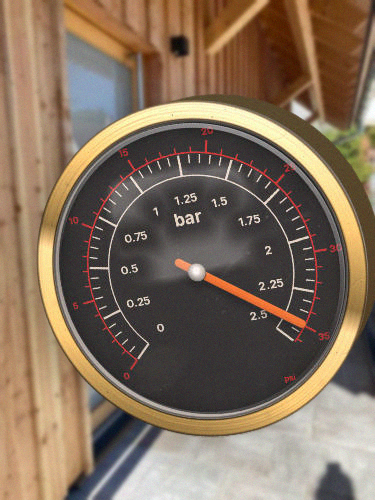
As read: **2.4** bar
